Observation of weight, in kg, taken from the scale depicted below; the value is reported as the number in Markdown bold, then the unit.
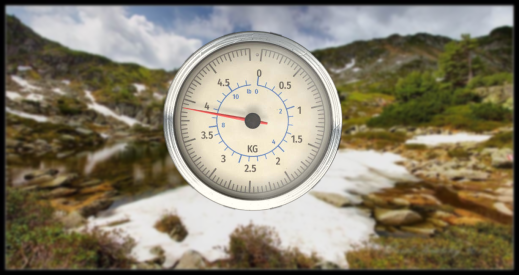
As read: **3.9** kg
